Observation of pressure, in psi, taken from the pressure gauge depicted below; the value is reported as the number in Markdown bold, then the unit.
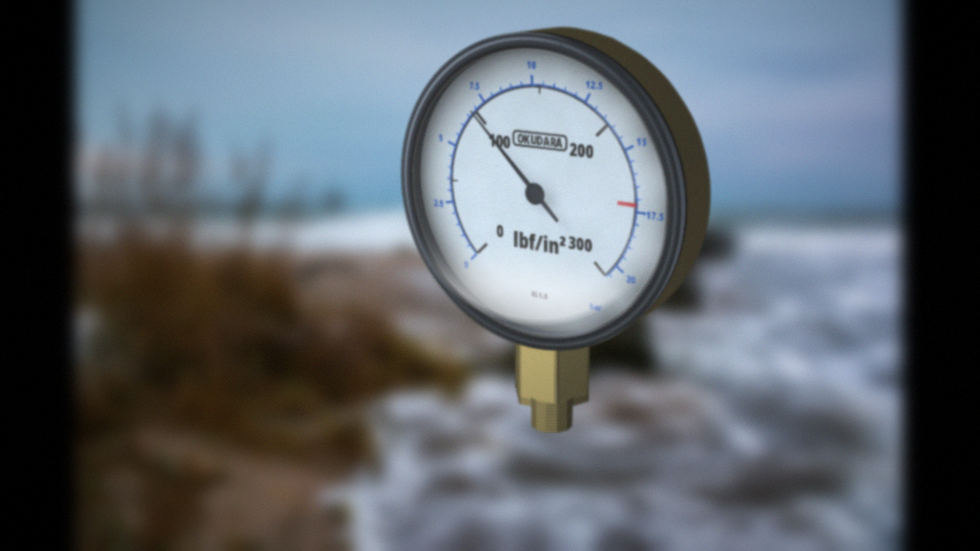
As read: **100** psi
